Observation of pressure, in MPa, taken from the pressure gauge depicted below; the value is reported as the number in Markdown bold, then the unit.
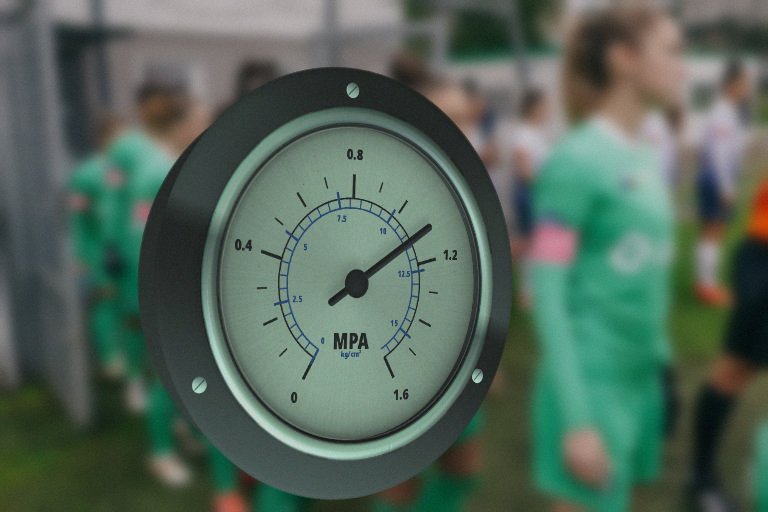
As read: **1.1** MPa
